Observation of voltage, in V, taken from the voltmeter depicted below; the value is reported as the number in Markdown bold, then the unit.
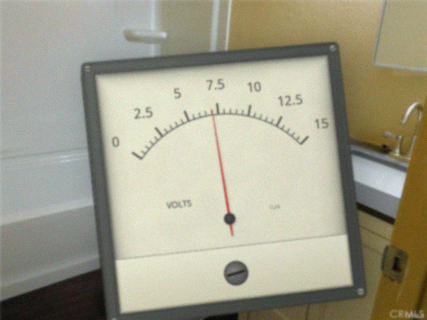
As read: **7** V
